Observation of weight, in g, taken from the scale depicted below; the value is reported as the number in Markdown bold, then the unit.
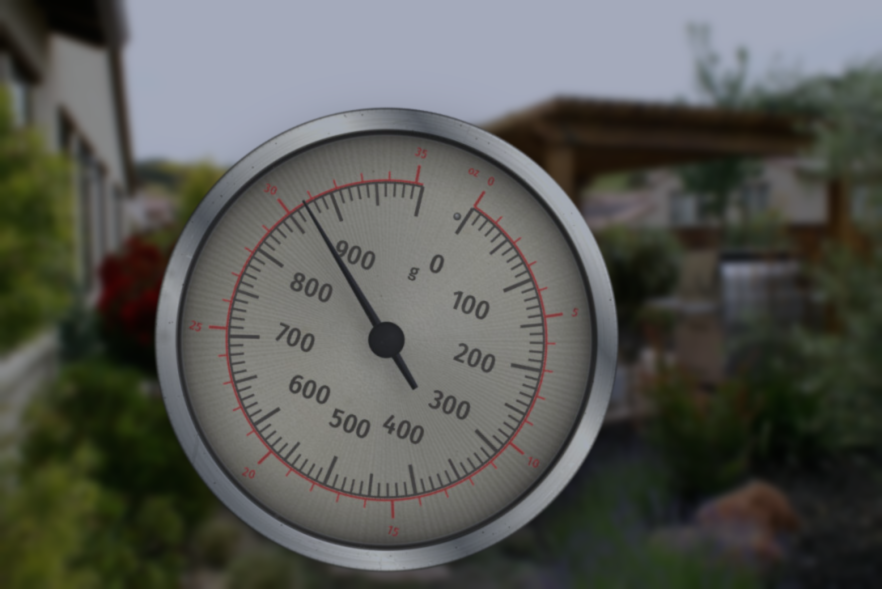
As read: **870** g
